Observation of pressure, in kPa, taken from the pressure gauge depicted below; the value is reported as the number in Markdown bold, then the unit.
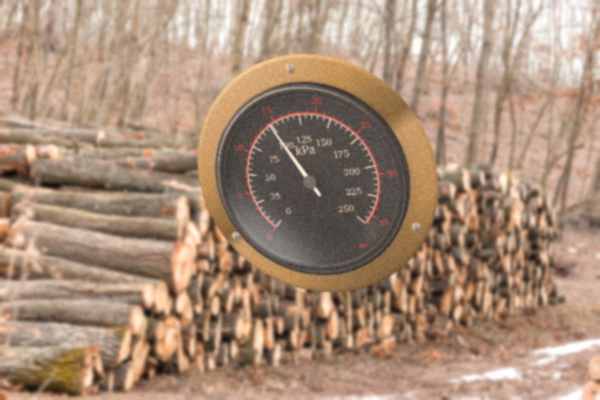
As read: **100** kPa
